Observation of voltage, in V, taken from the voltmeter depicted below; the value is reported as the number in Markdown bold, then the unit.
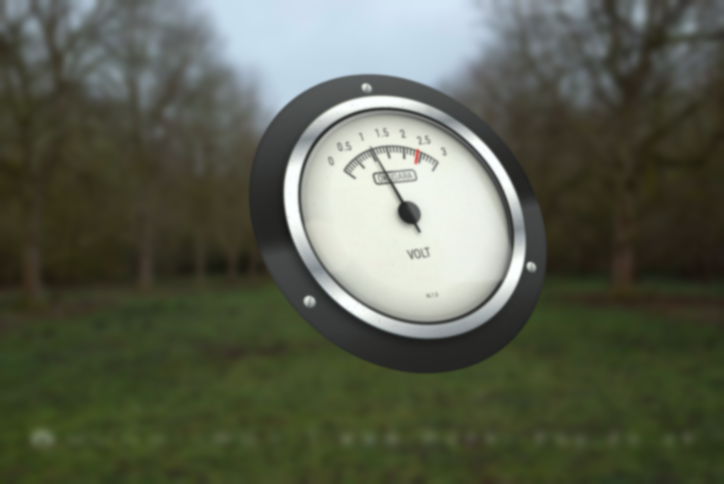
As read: **1** V
